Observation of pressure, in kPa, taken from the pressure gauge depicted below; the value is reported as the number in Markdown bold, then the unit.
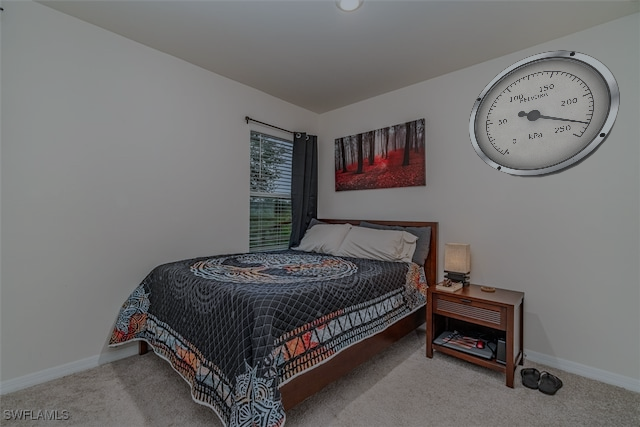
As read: **235** kPa
